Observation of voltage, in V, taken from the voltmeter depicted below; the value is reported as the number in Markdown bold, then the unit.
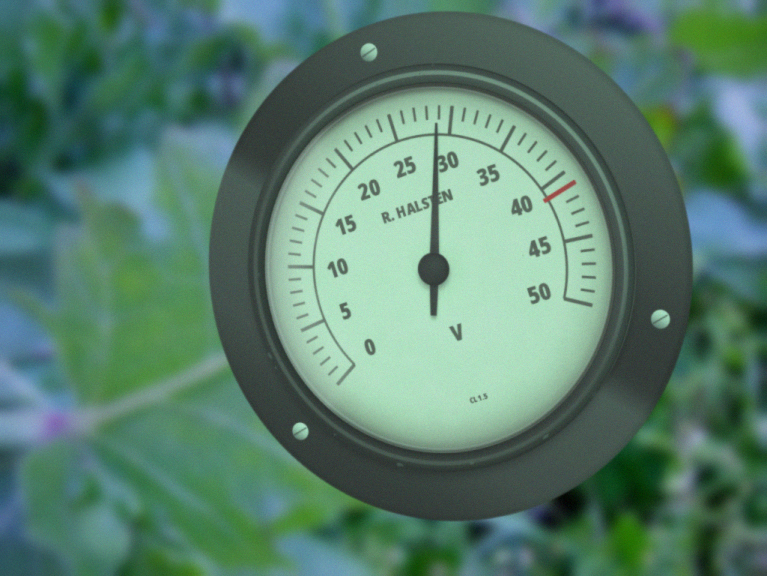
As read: **29** V
